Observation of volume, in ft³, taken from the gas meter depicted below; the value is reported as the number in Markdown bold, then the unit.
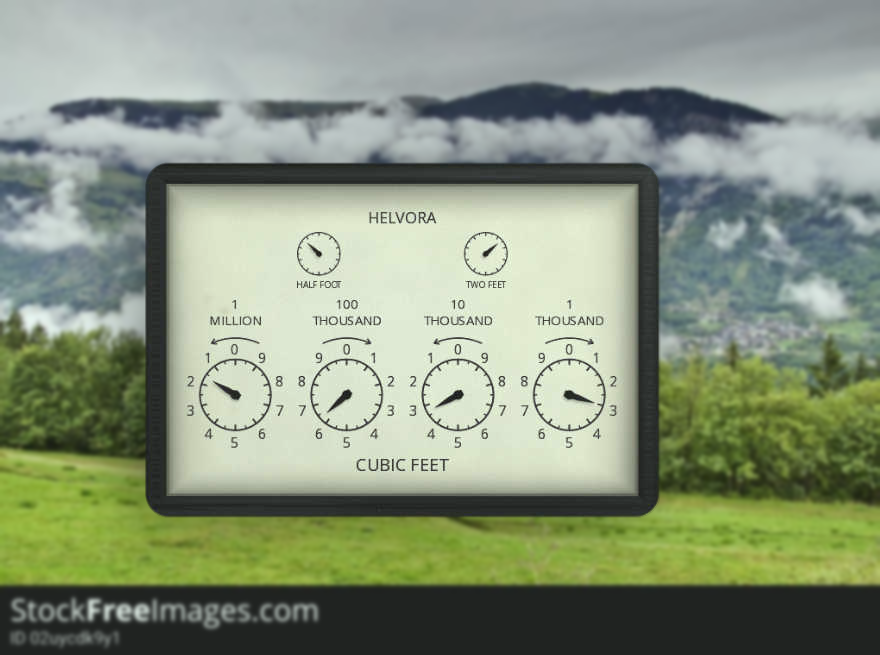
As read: **163300** ft³
